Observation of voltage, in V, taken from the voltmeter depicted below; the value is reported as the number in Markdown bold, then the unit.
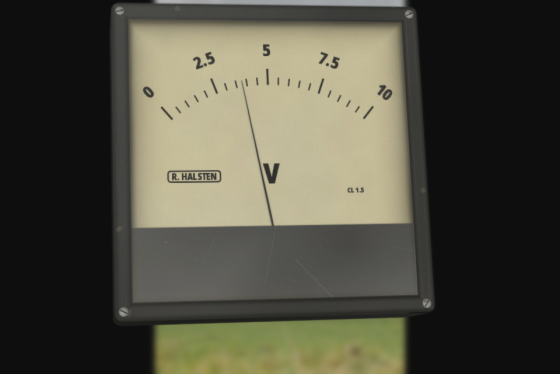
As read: **3.75** V
